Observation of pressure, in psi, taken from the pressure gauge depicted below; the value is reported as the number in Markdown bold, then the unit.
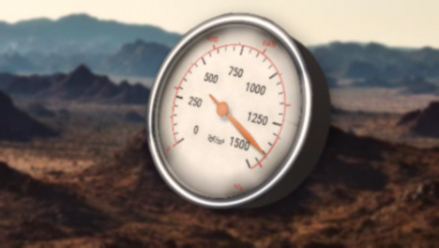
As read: **1400** psi
